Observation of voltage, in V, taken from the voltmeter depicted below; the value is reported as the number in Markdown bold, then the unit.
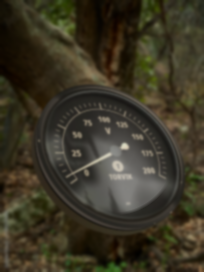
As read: **5** V
